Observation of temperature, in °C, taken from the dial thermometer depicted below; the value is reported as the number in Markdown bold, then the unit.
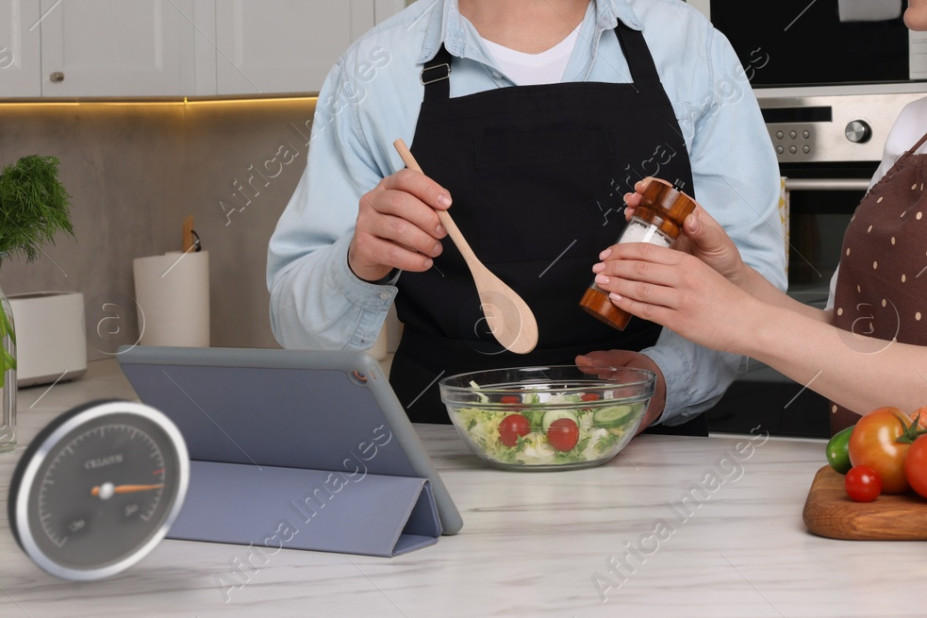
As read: **40** °C
